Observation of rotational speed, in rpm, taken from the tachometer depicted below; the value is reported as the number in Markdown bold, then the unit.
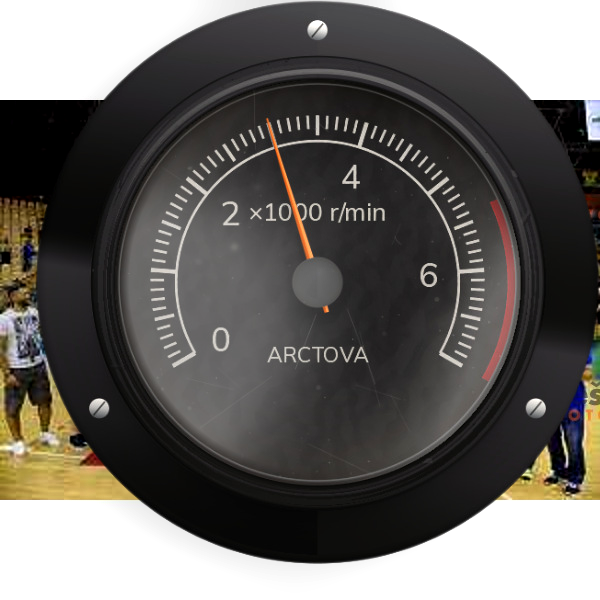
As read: **3000** rpm
